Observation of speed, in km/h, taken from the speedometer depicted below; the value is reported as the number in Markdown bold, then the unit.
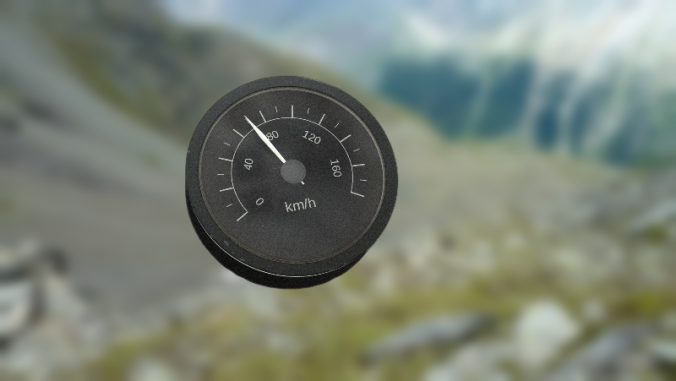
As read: **70** km/h
